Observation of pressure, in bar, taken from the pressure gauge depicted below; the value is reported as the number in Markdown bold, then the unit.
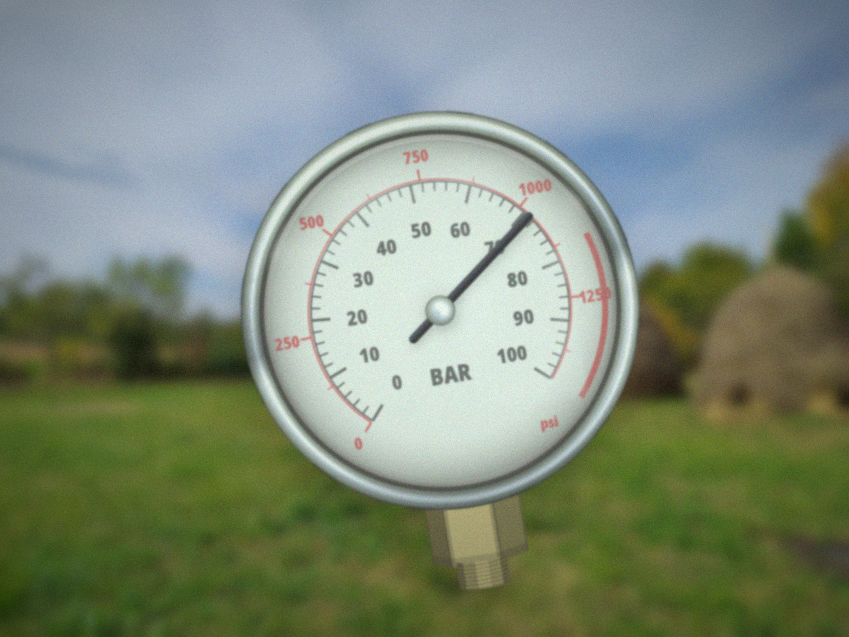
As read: **71** bar
